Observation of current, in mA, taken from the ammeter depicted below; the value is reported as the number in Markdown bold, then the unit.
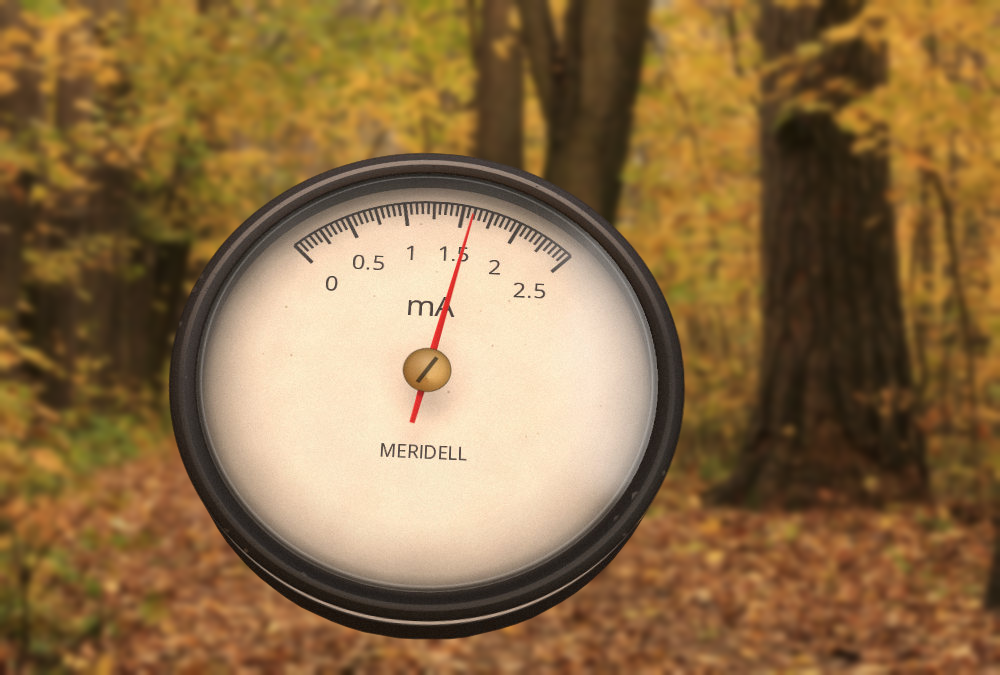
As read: **1.6** mA
